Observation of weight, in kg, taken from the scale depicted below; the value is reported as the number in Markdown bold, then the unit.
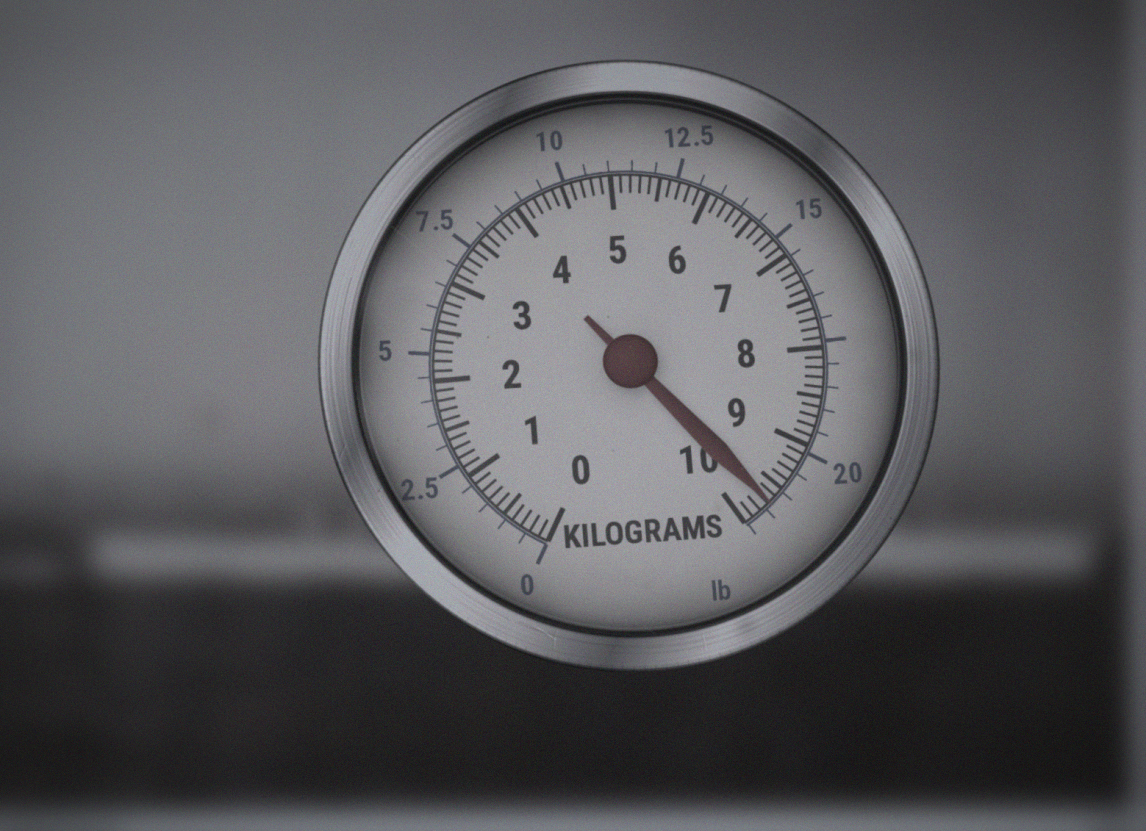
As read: **9.7** kg
